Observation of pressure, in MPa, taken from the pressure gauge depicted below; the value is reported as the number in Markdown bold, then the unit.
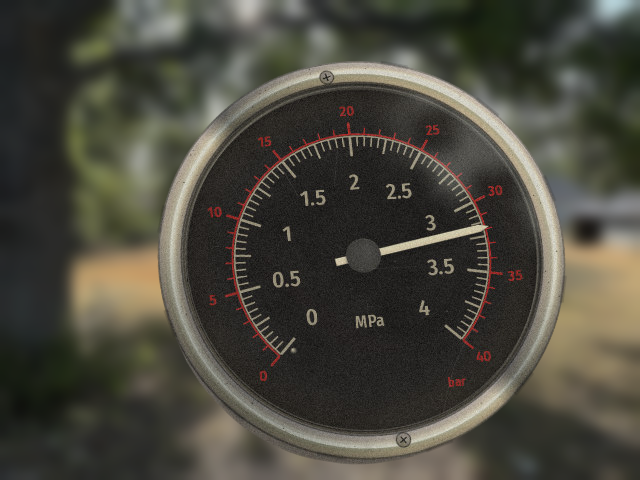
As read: **3.2** MPa
